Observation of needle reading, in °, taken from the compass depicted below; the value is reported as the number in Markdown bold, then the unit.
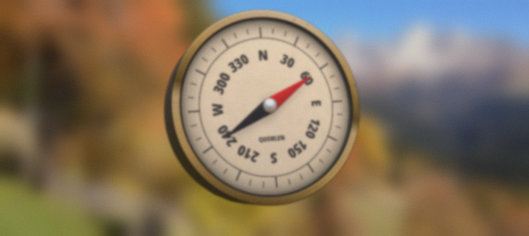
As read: **60** °
